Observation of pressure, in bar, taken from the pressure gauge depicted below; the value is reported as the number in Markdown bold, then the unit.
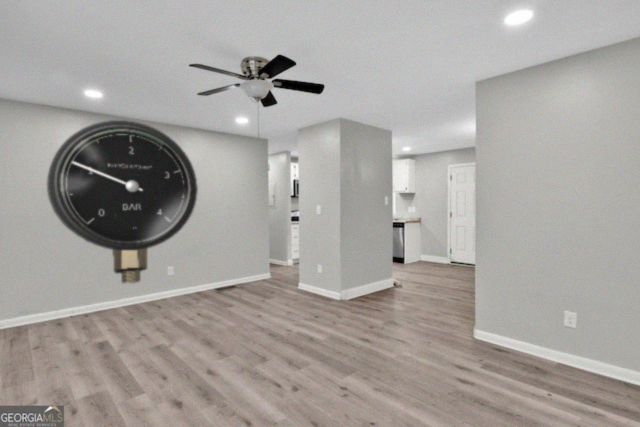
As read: **1** bar
